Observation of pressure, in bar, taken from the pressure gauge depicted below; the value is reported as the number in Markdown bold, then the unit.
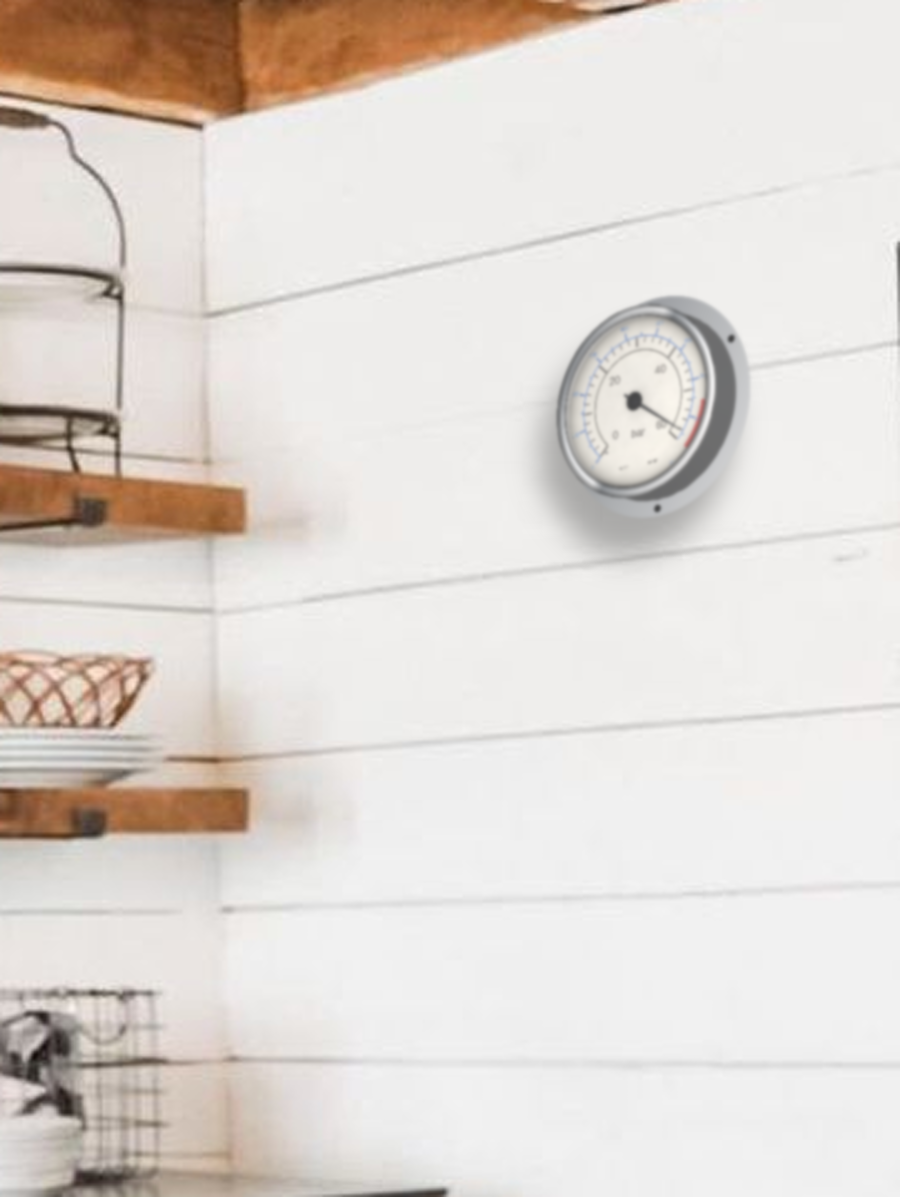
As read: **58** bar
